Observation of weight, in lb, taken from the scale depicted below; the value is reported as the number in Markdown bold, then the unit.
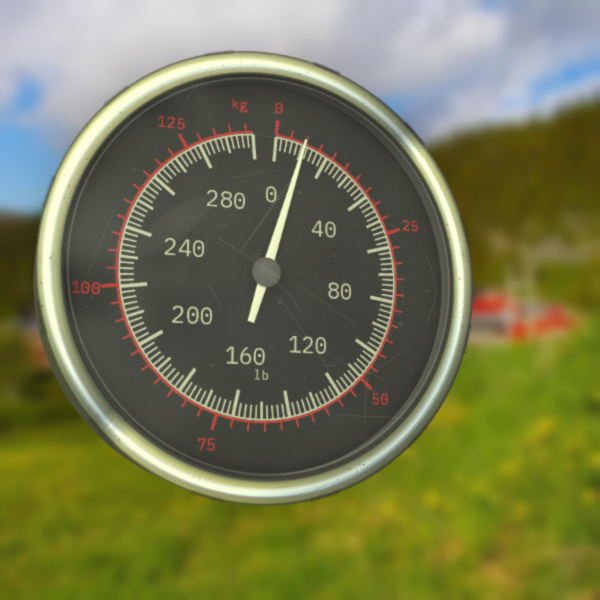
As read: **10** lb
